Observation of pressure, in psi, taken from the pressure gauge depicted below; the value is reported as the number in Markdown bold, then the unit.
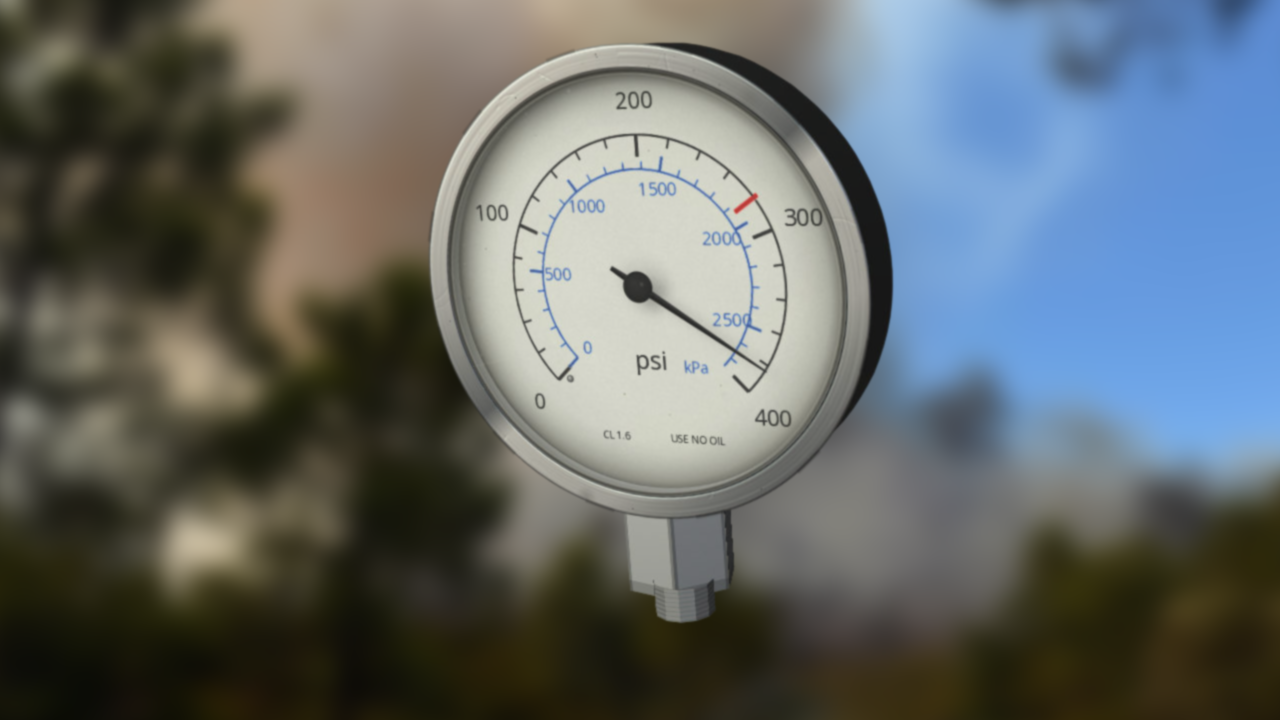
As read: **380** psi
